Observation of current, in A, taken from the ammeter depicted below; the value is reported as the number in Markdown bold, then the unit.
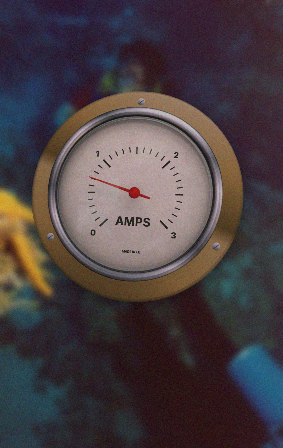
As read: **0.7** A
